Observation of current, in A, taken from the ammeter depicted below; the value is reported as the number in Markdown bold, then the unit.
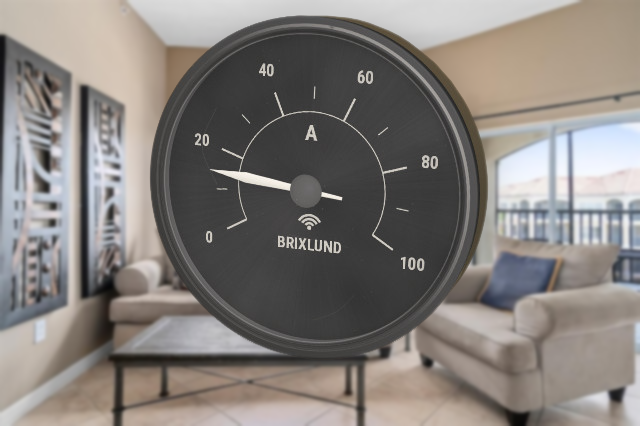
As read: **15** A
